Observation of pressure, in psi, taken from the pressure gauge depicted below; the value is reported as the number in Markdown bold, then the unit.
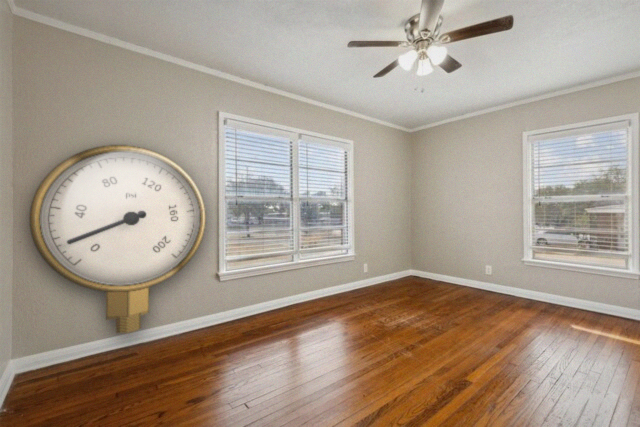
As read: **15** psi
